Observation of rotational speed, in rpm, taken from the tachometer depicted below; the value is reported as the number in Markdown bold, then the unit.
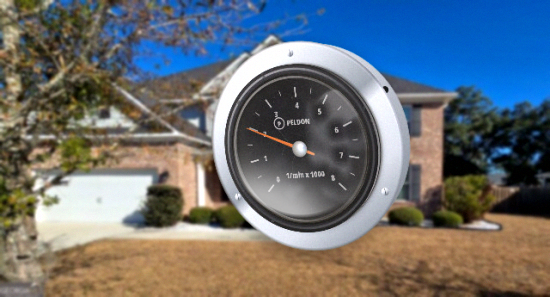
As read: **2000** rpm
